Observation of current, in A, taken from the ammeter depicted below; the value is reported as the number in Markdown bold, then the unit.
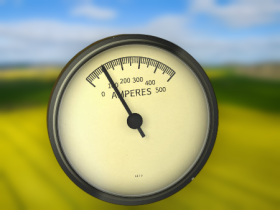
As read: **100** A
